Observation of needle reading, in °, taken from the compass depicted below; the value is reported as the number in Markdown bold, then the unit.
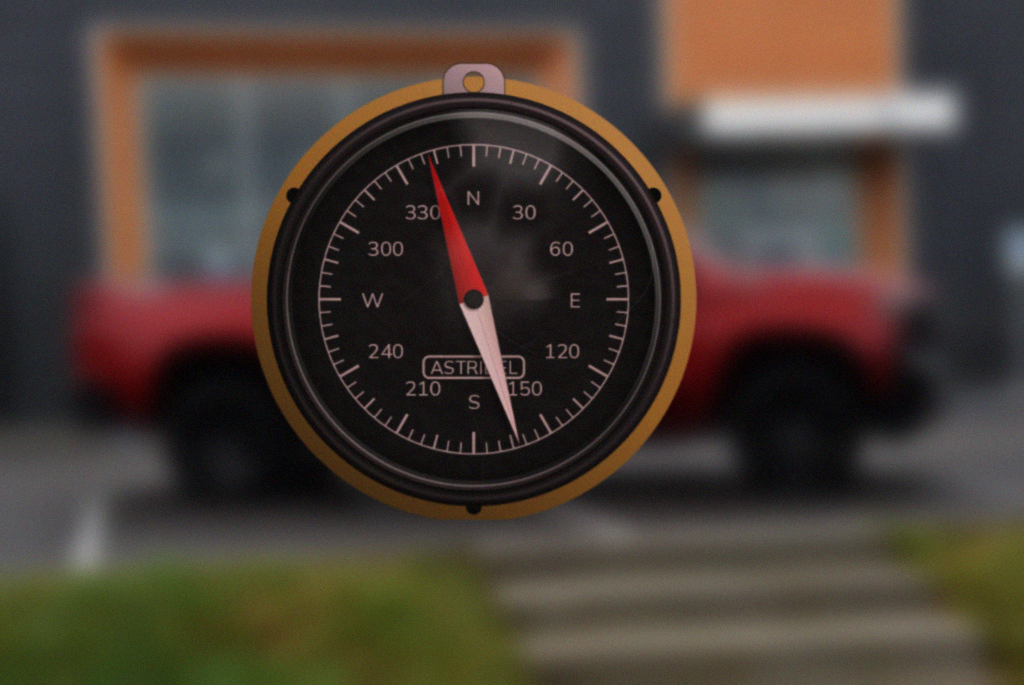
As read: **342.5** °
